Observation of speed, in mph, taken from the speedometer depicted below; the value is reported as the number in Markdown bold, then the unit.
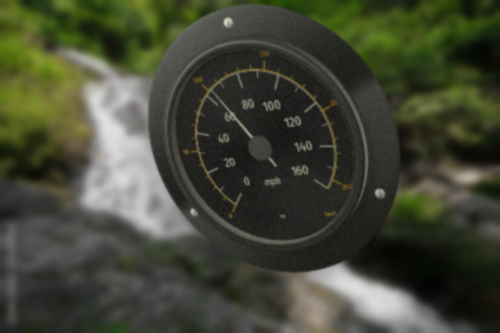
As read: **65** mph
